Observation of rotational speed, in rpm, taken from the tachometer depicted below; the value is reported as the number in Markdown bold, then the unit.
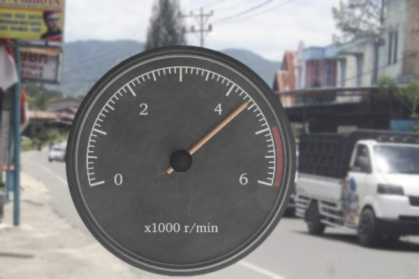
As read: **4400** rpm
